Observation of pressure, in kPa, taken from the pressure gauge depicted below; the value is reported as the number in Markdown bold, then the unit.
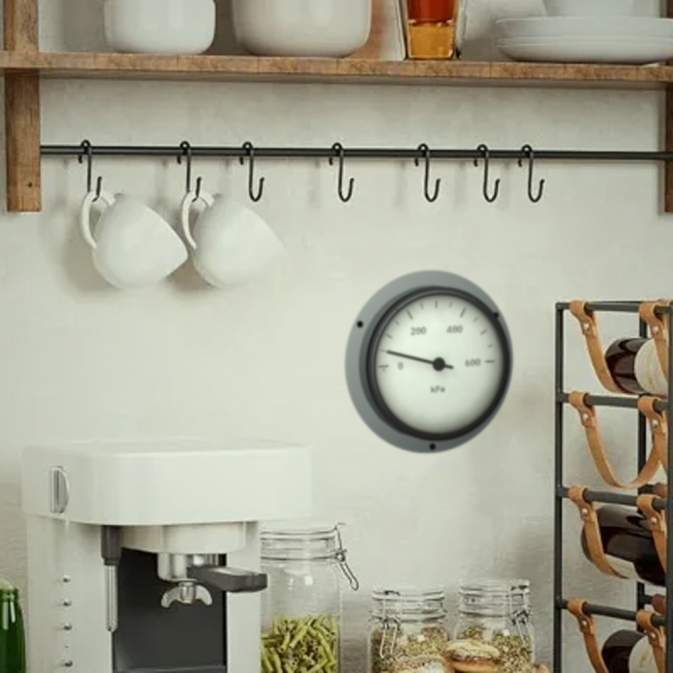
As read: **50** kPa
